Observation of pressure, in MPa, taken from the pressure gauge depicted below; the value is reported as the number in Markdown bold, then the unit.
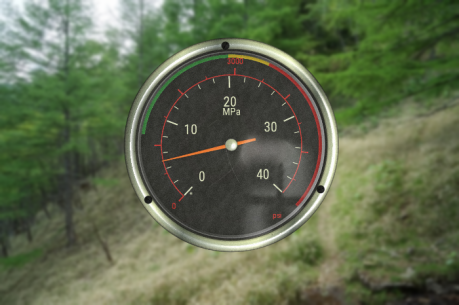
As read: **5** MPa
